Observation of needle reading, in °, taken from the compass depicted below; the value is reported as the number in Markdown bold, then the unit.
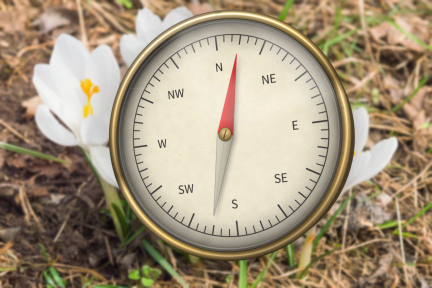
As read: **15** °
